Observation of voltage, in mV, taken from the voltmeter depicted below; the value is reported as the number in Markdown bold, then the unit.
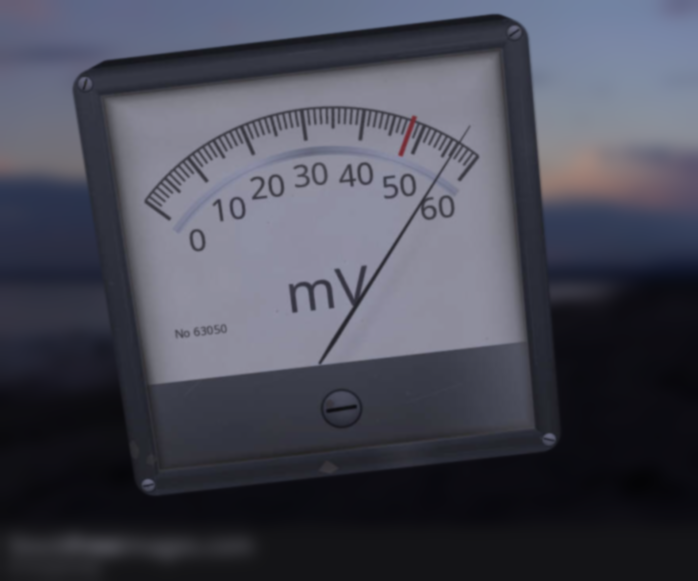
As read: **56** mV
